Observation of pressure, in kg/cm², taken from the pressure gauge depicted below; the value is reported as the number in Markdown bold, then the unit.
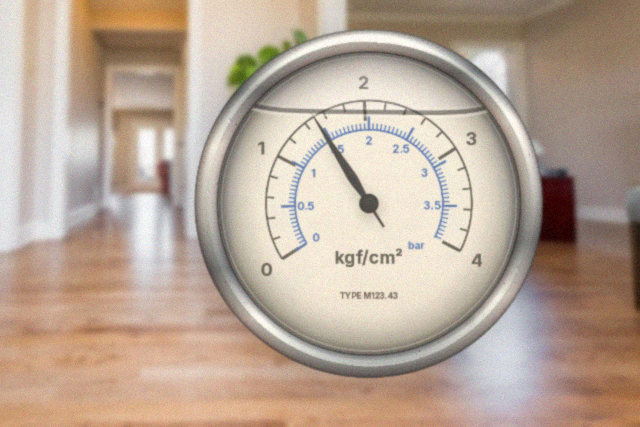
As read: **1.5** kg/cm²
